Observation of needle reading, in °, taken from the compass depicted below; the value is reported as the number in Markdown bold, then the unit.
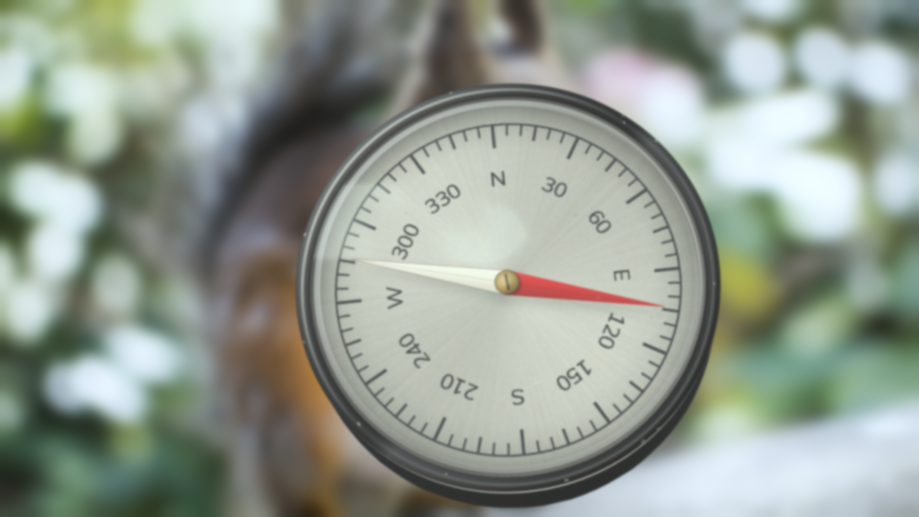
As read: **105** °
